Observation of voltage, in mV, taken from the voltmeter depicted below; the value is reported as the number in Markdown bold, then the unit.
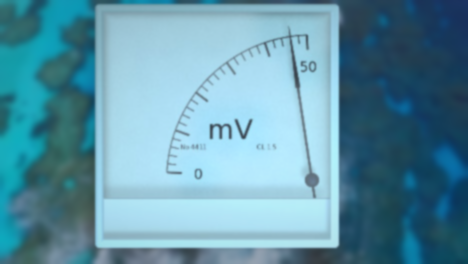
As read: **46** mV
